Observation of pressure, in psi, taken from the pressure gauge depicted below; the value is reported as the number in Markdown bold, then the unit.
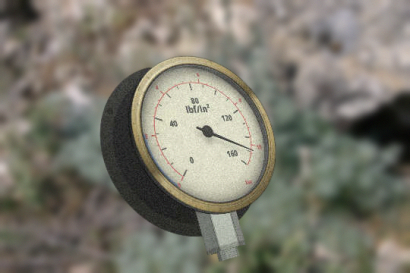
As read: **150** psi
